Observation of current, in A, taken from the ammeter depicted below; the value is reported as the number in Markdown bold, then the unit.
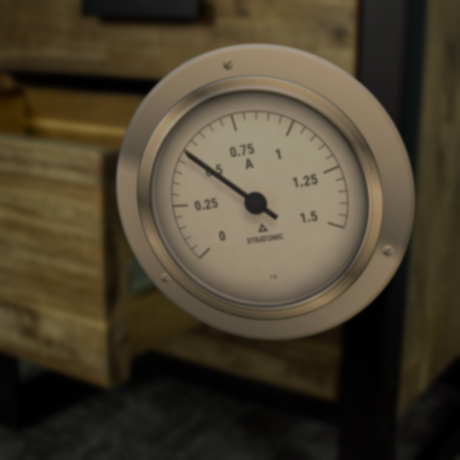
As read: **0.5** A
